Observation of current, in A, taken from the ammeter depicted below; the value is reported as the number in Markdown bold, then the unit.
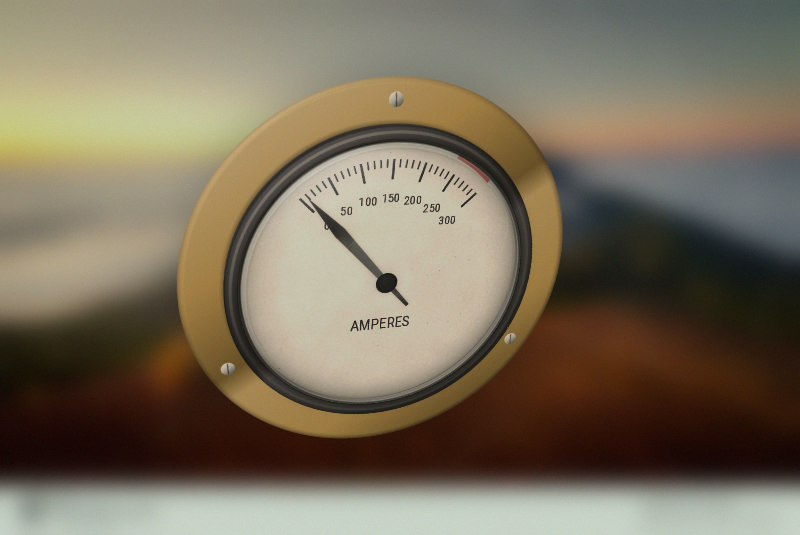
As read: **10** A
